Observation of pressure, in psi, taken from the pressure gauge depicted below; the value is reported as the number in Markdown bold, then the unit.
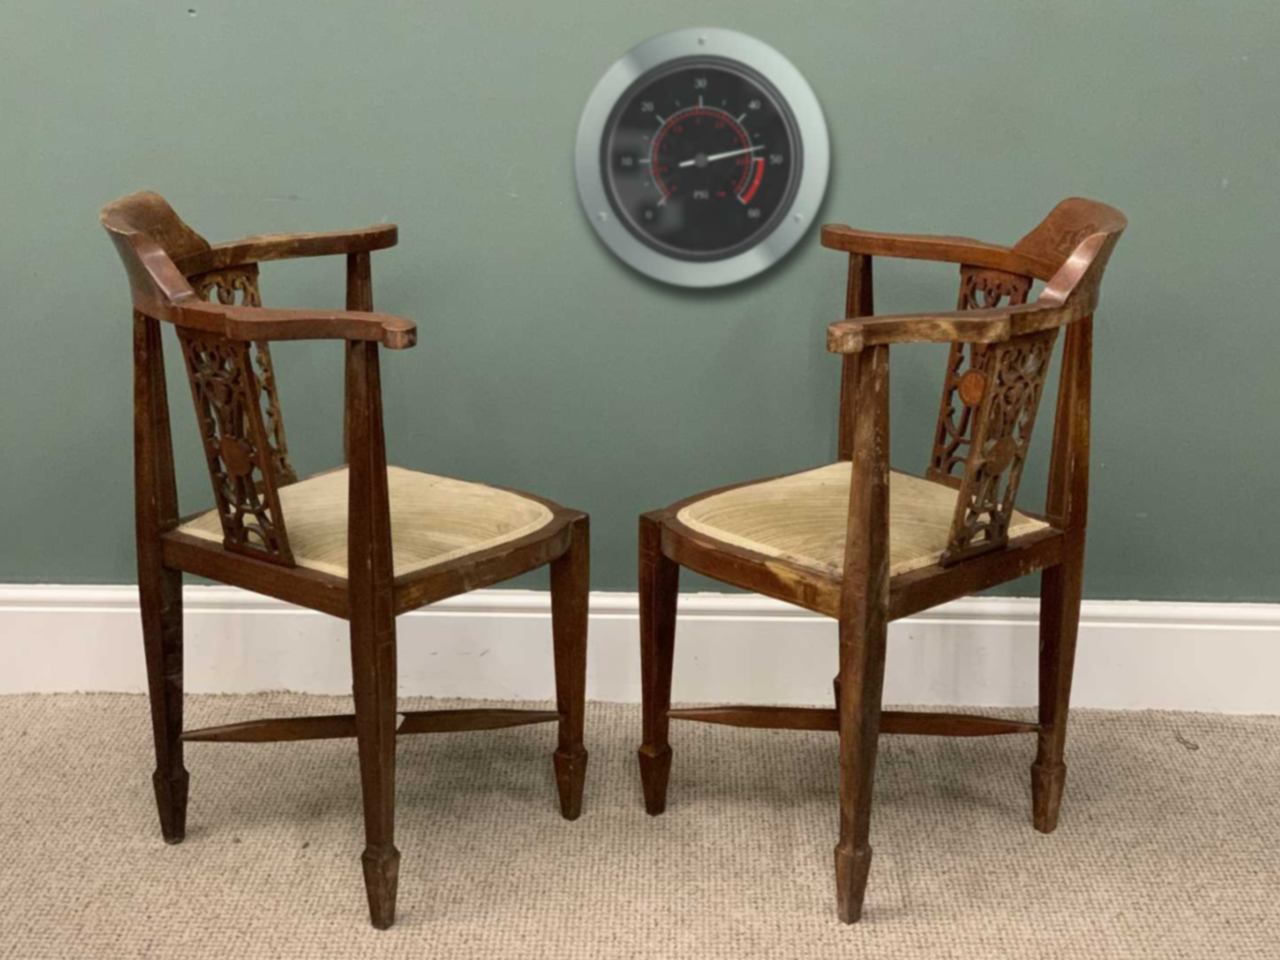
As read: **47.5** psi
